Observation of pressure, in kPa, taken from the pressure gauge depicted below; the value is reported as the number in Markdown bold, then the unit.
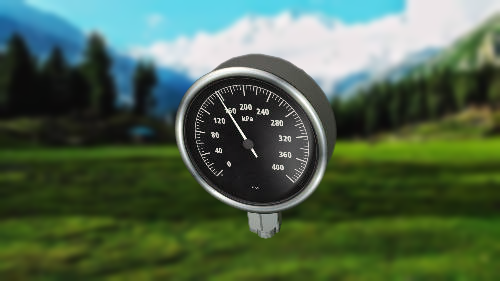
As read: **160** kPa
